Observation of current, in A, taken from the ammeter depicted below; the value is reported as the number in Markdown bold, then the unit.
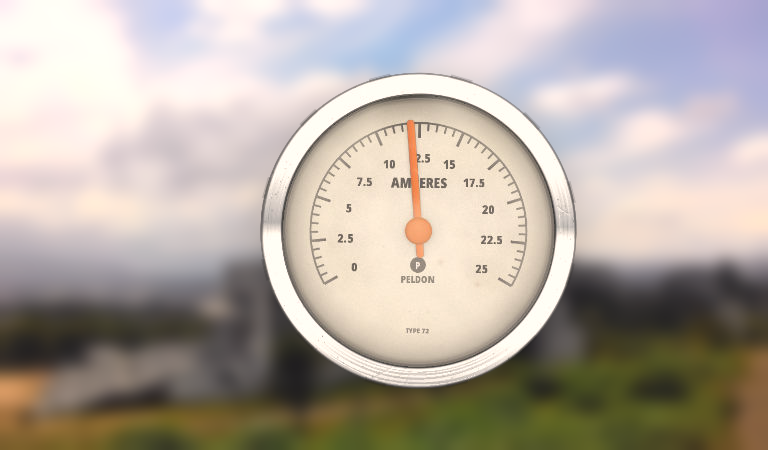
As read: **12** A
